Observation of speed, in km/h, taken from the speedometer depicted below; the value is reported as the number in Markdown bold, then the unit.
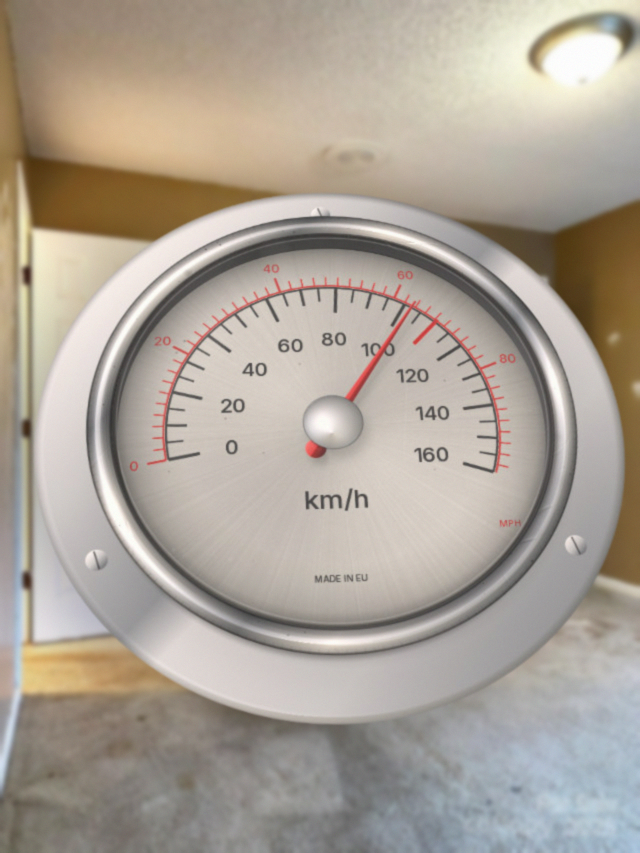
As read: **102.5** km/h
